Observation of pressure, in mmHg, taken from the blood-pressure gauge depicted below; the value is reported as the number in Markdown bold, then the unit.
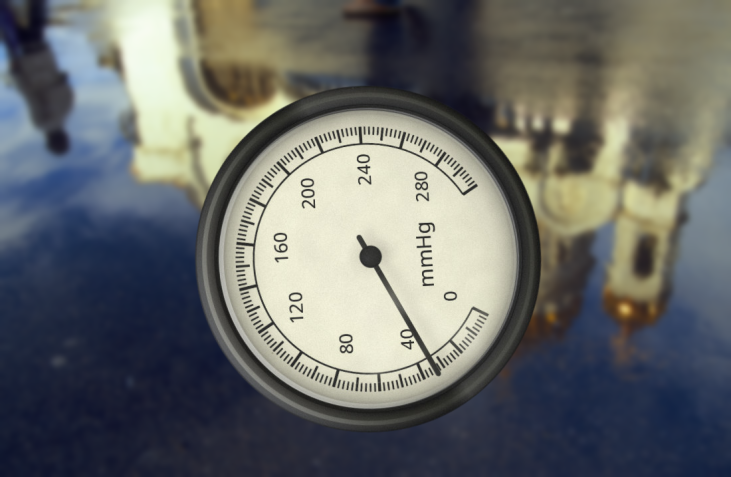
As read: **34** mmHg
